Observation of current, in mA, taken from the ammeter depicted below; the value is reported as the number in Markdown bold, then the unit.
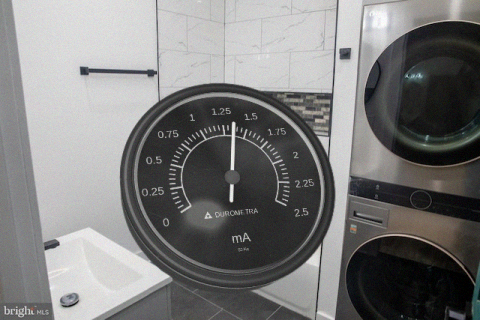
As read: **1.35** mA
